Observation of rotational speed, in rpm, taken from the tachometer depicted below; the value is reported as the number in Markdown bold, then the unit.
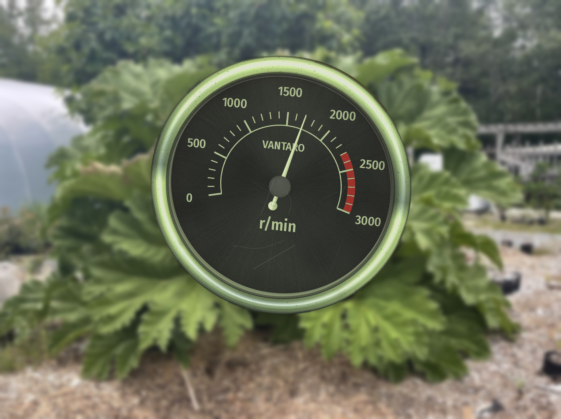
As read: **1700** rpm
